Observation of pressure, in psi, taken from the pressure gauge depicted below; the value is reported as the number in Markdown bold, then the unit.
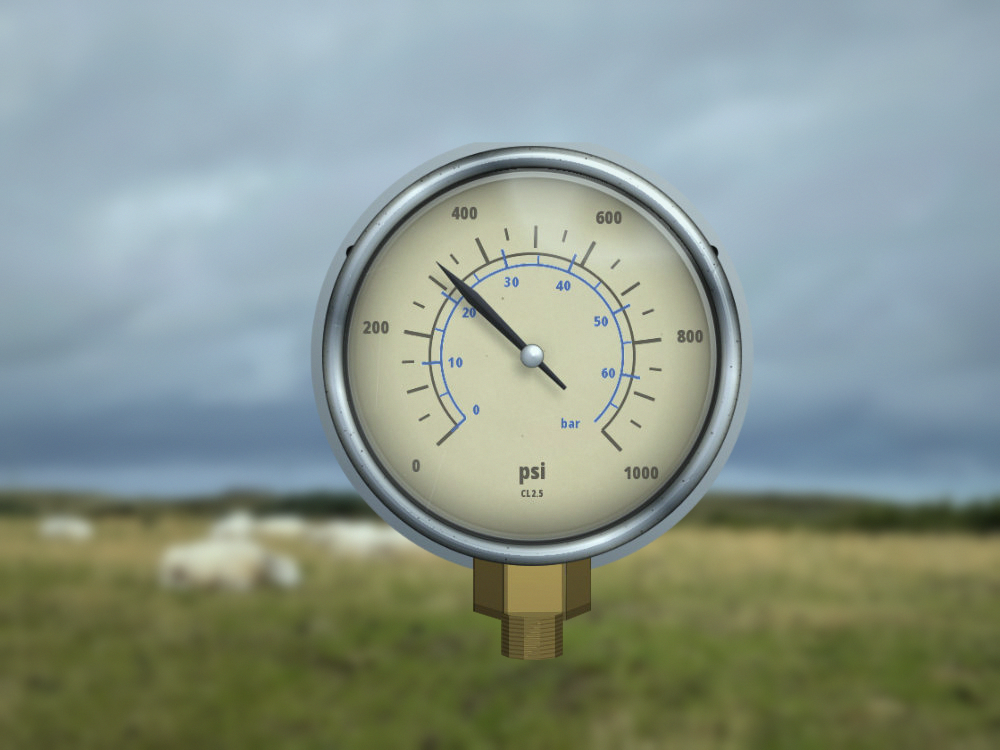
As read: **325** psi
